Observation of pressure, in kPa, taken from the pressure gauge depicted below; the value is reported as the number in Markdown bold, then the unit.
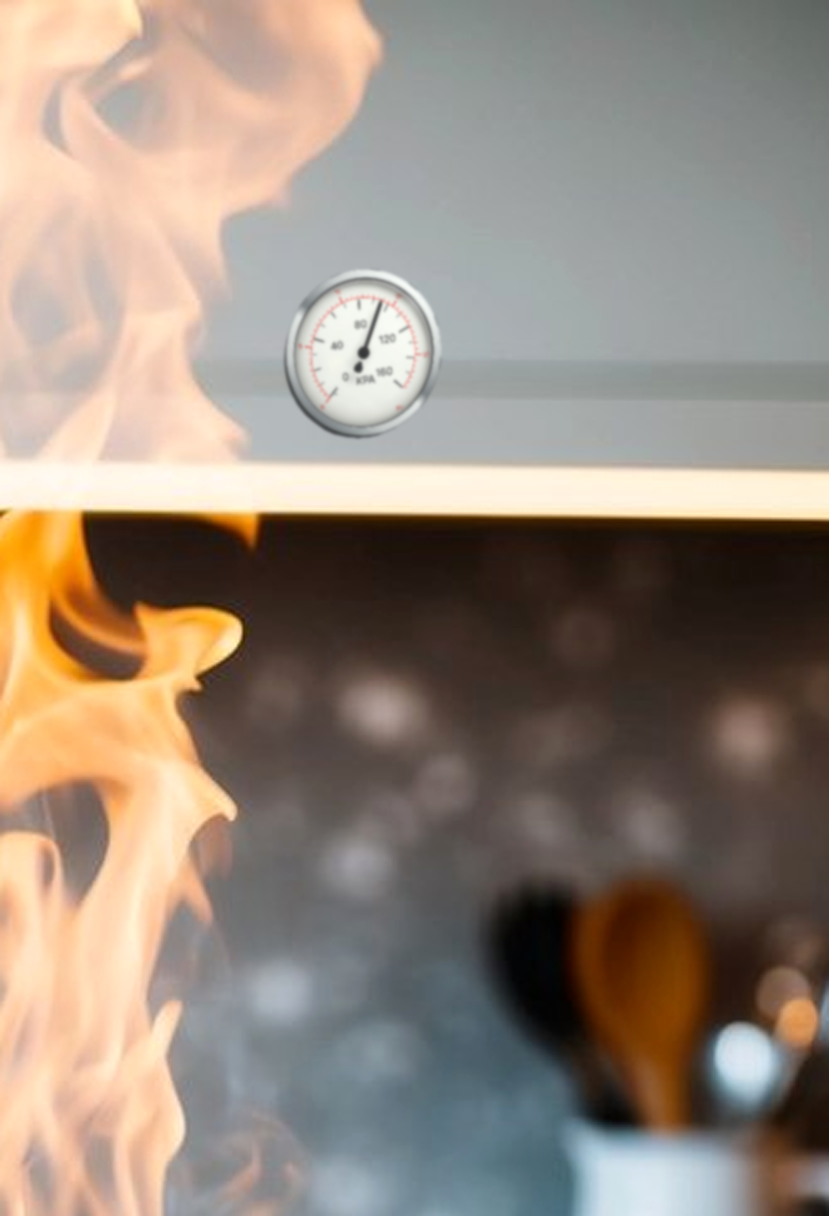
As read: **95** kPa
